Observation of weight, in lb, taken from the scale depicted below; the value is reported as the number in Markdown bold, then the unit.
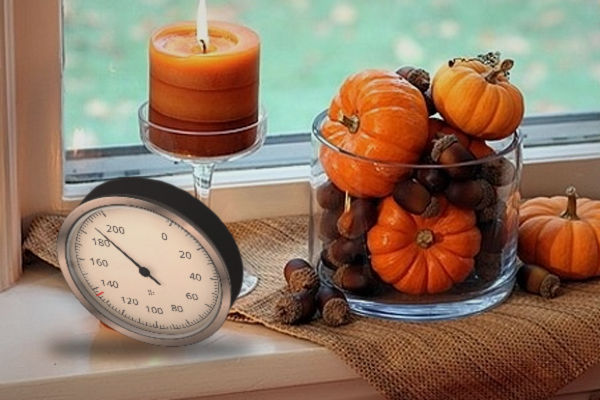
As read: **190** lb
